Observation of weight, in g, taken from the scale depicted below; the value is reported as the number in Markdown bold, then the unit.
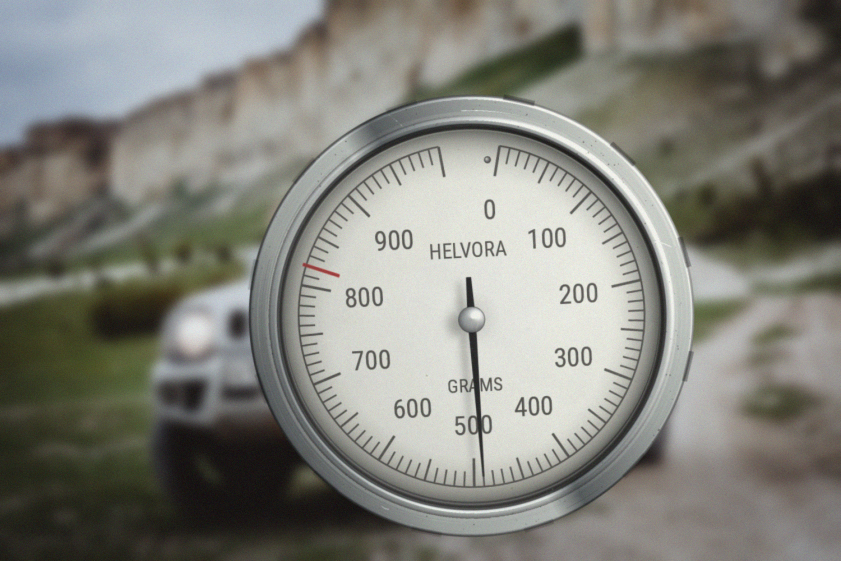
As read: **490** g
